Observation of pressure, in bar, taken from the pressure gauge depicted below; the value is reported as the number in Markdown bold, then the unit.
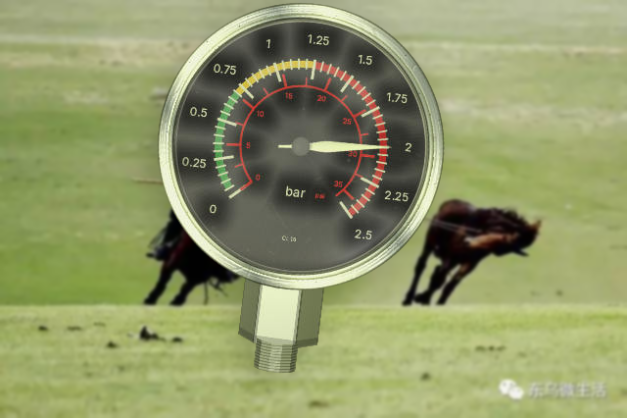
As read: **2** bar
